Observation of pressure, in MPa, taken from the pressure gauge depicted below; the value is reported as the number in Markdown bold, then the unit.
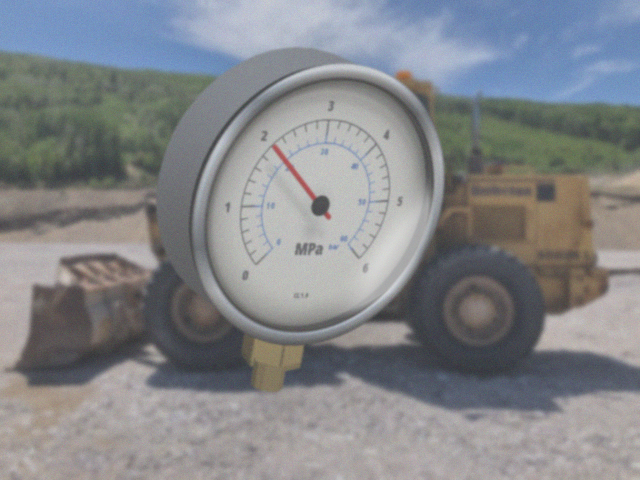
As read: **2** MPa
